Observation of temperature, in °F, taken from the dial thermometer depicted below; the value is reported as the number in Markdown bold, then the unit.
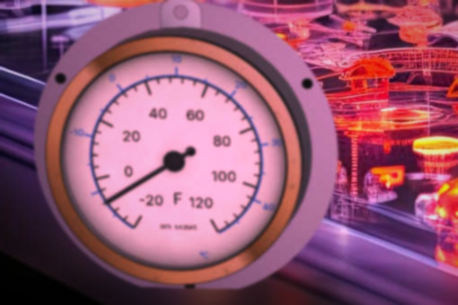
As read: **-8** °F
